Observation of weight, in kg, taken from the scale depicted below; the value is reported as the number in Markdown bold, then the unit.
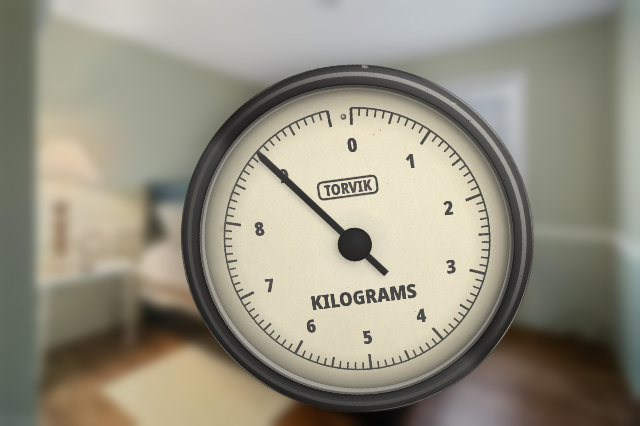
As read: **9** kg
